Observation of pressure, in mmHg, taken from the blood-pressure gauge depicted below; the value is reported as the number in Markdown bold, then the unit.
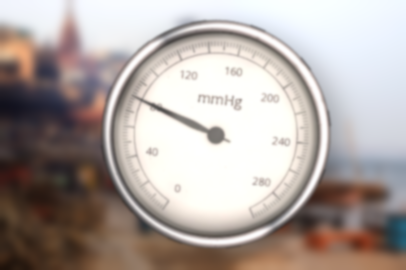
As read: **80** mmHg
